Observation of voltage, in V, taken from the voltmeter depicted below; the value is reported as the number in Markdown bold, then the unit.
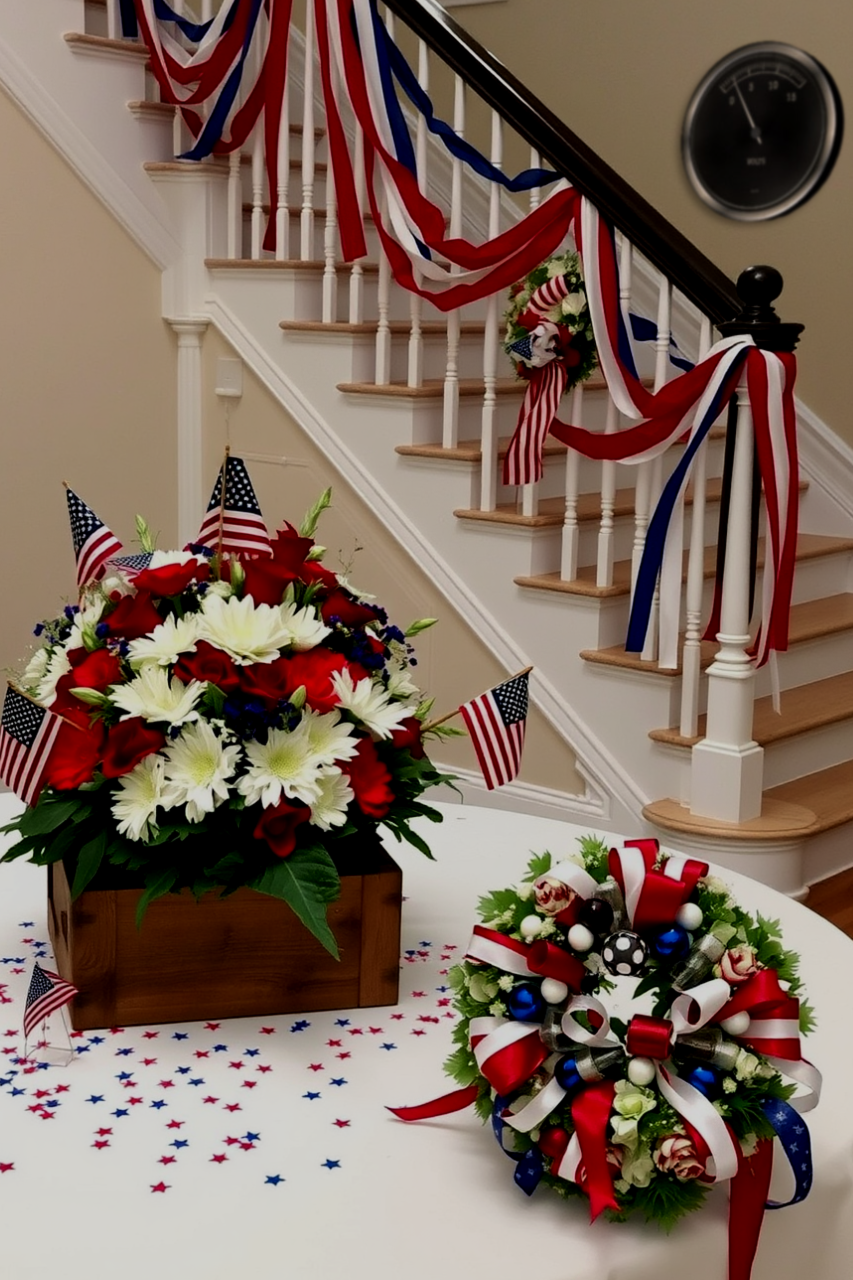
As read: **2.5** V
